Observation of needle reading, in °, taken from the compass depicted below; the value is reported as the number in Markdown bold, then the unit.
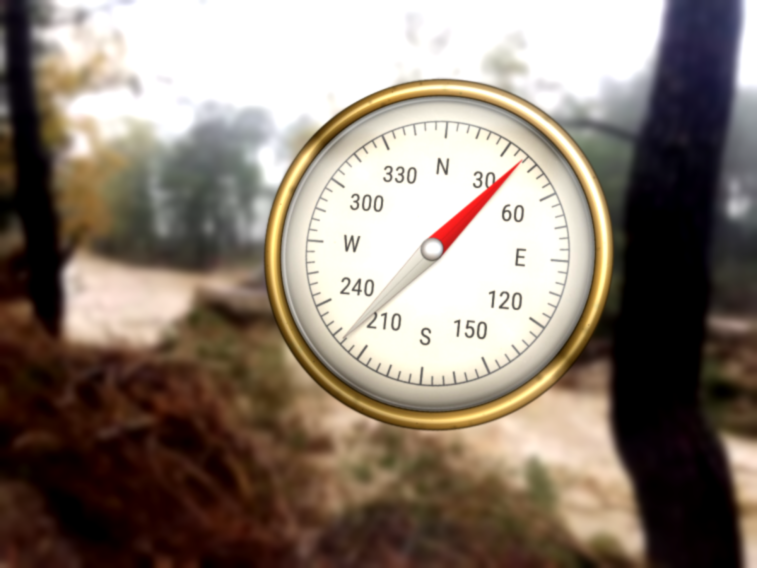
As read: **40** °
